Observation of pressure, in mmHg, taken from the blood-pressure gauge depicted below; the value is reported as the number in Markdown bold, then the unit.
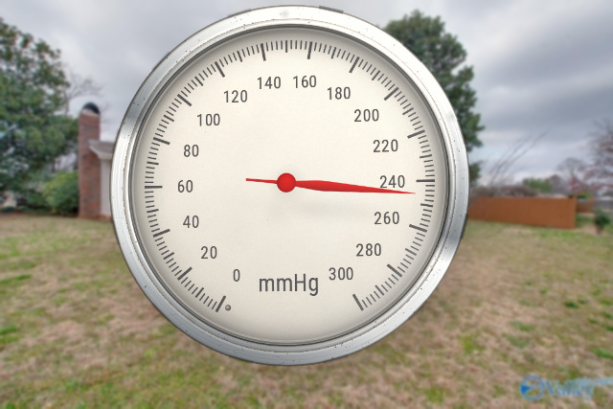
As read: **246** mmHg
